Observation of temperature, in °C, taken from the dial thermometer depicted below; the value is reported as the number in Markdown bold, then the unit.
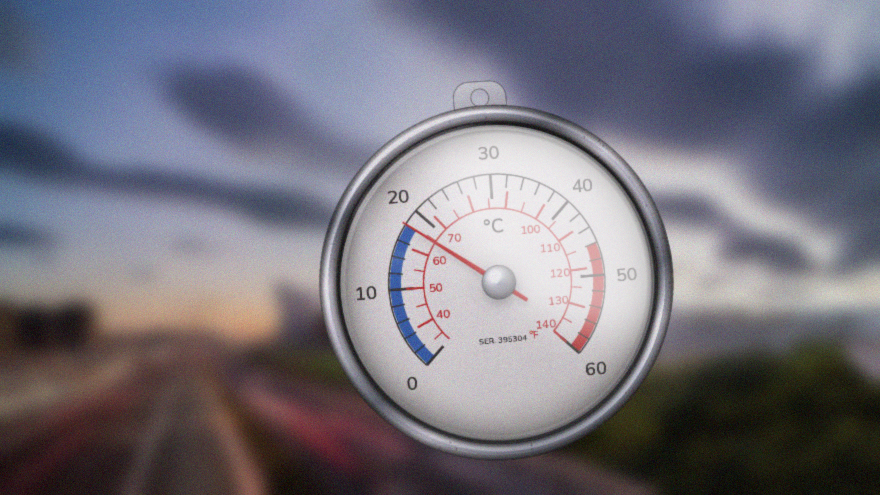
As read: **18** °C
